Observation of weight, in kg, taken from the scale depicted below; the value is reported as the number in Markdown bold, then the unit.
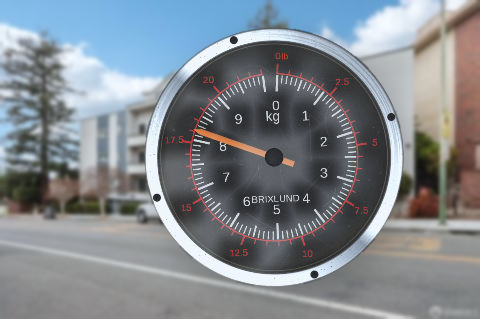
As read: **8.2** kg
